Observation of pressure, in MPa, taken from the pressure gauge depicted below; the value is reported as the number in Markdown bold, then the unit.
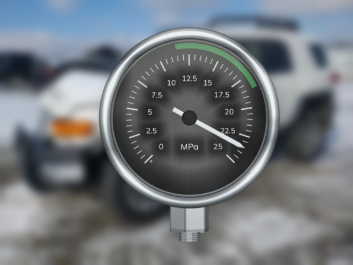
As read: **23.5** MPa
